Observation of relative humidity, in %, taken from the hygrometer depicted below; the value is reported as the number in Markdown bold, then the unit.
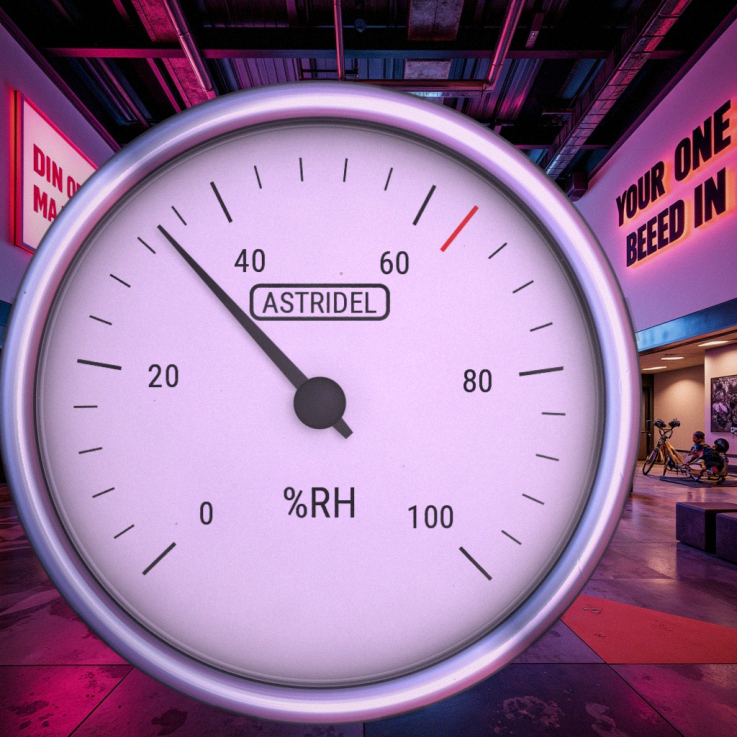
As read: **34** %
